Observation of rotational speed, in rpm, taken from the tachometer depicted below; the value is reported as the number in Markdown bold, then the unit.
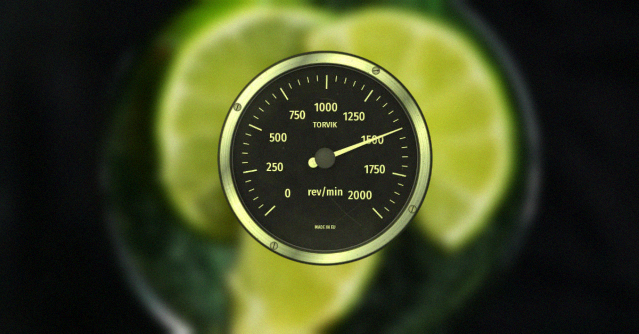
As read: **1500** rpm
